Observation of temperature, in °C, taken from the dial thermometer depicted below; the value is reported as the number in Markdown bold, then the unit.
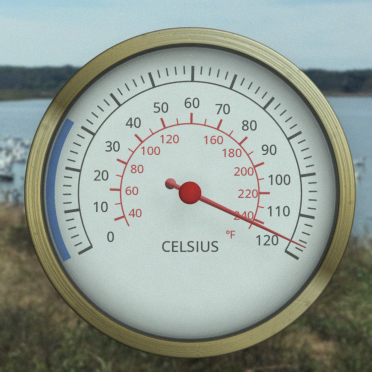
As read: **117** °C
